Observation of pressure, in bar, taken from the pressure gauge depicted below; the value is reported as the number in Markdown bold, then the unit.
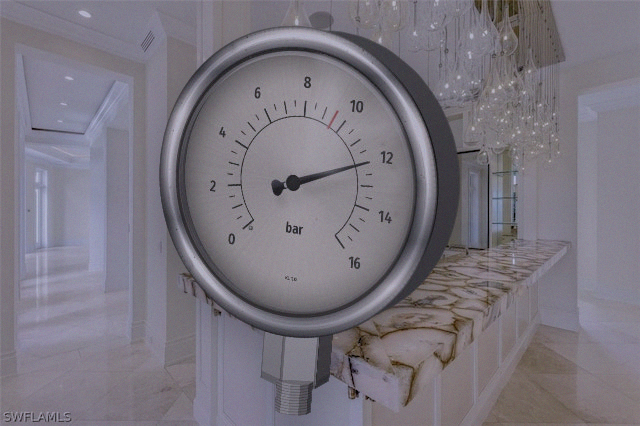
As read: **12** bar
